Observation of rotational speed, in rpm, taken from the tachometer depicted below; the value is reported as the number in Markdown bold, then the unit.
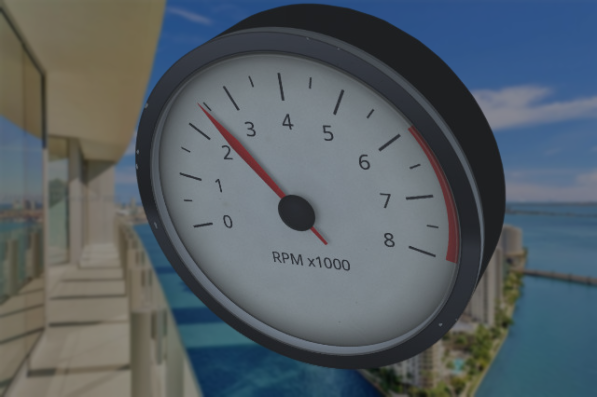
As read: **2500** rpm
